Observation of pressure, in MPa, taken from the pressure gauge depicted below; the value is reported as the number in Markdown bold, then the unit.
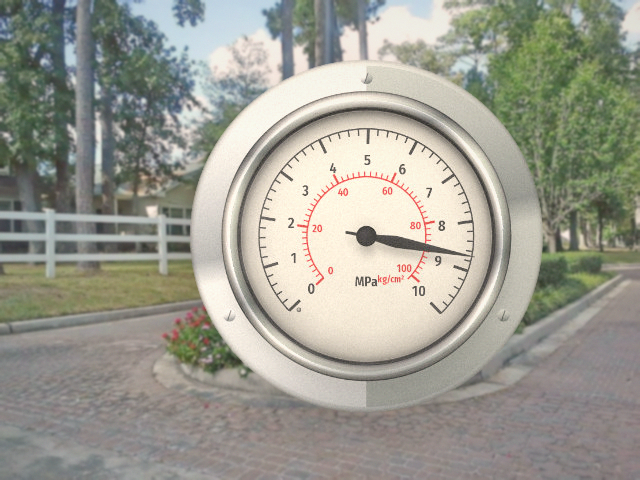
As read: **8.7** MPa
